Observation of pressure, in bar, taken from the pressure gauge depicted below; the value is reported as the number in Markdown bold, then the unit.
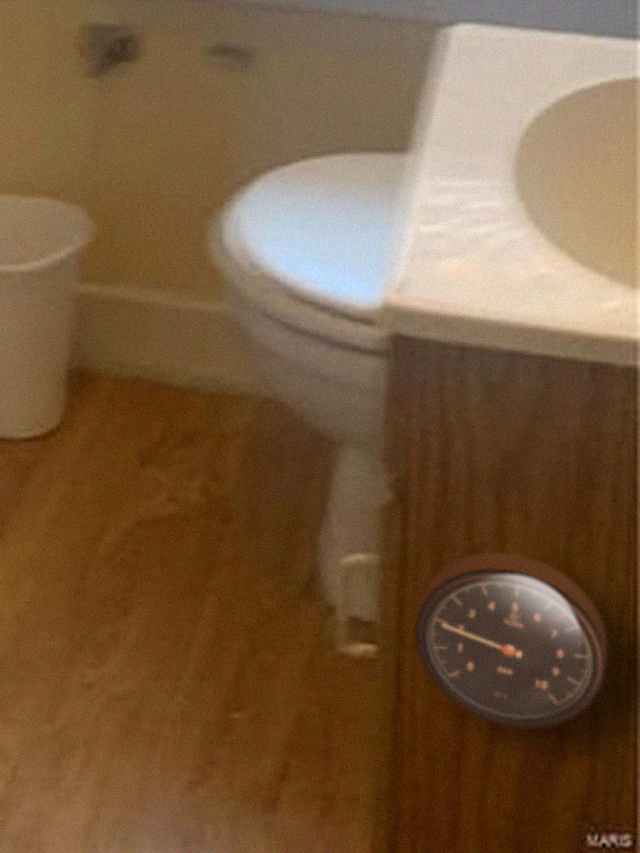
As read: **2** bar
